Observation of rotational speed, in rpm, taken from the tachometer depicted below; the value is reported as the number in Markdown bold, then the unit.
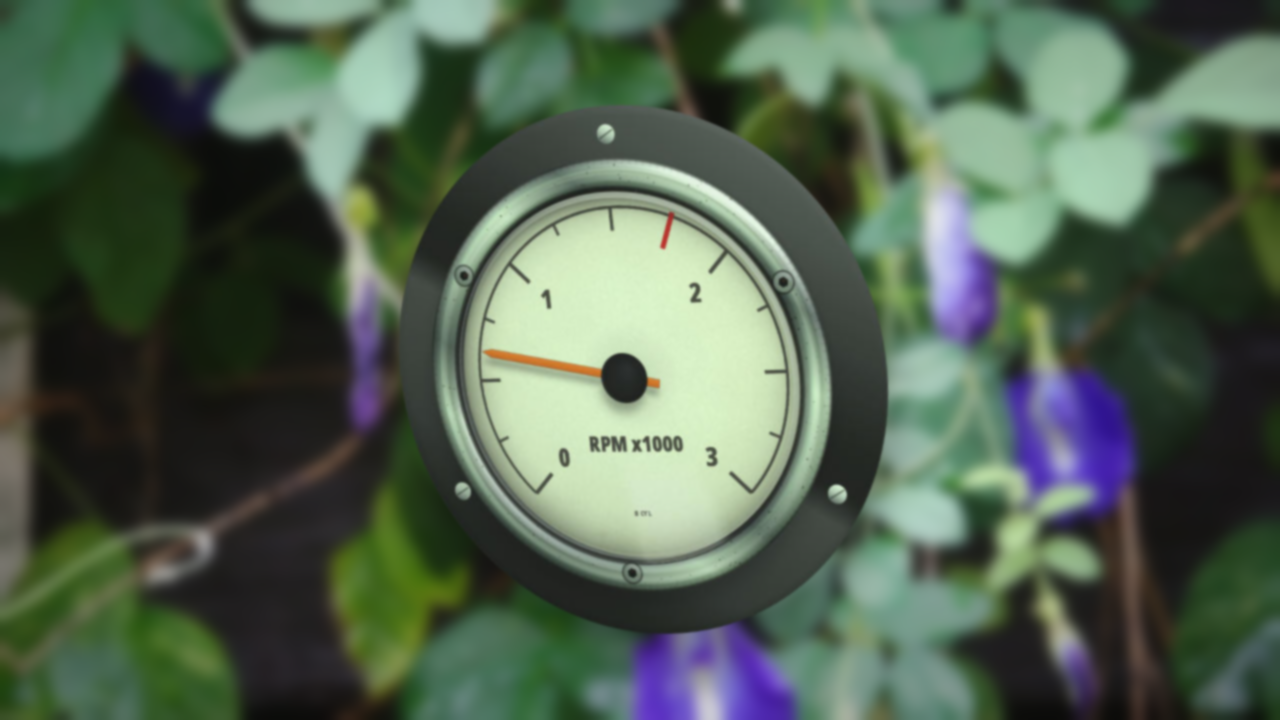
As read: **625** rpm
